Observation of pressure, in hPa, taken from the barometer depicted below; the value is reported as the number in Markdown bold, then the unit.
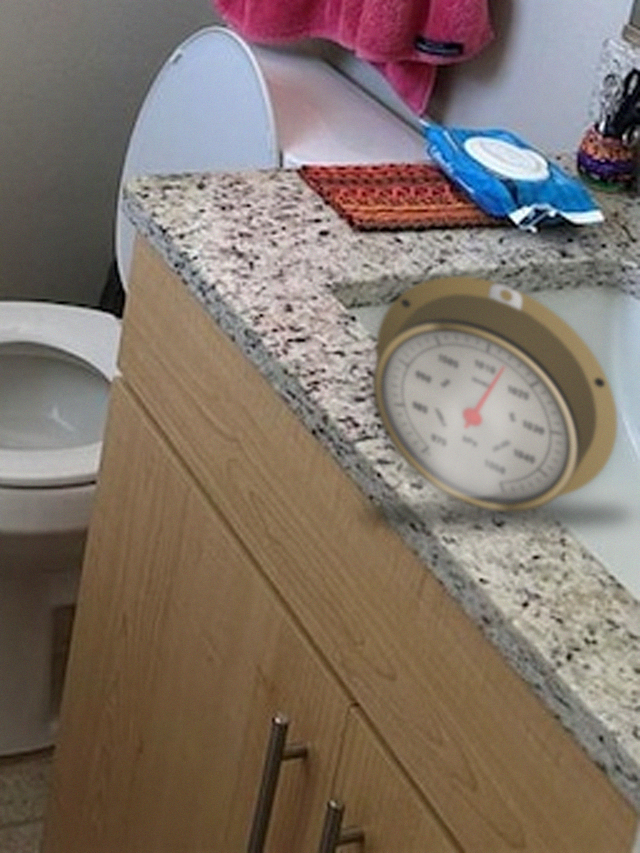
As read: **1014** hPa
